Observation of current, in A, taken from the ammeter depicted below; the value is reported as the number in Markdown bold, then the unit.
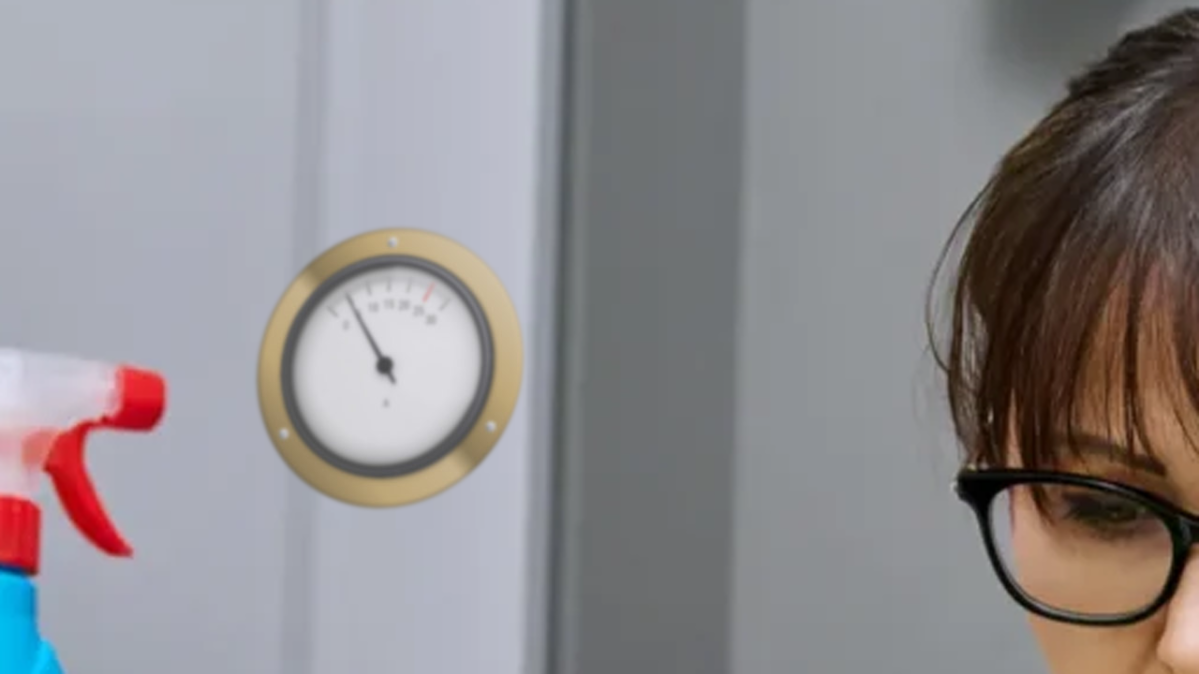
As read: **5** A
